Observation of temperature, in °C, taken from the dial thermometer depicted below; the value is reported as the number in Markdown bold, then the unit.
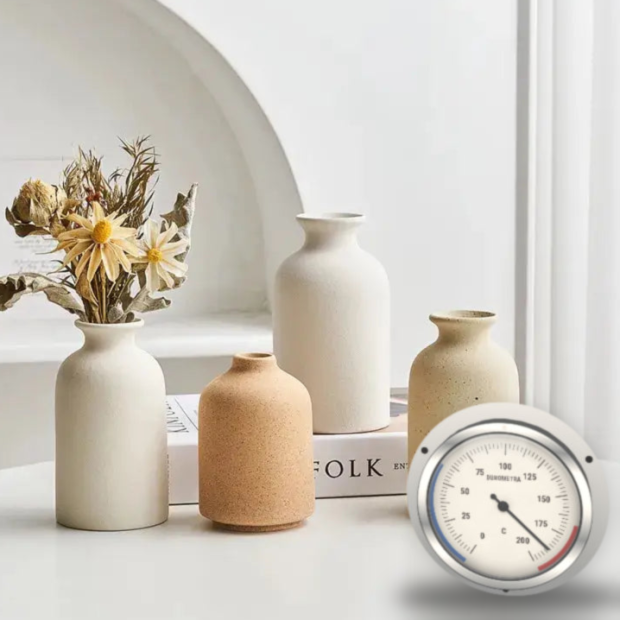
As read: **187.5** °C
